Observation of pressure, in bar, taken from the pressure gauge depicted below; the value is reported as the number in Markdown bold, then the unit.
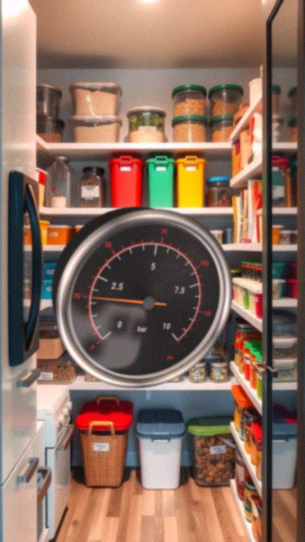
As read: **1.75** bar
